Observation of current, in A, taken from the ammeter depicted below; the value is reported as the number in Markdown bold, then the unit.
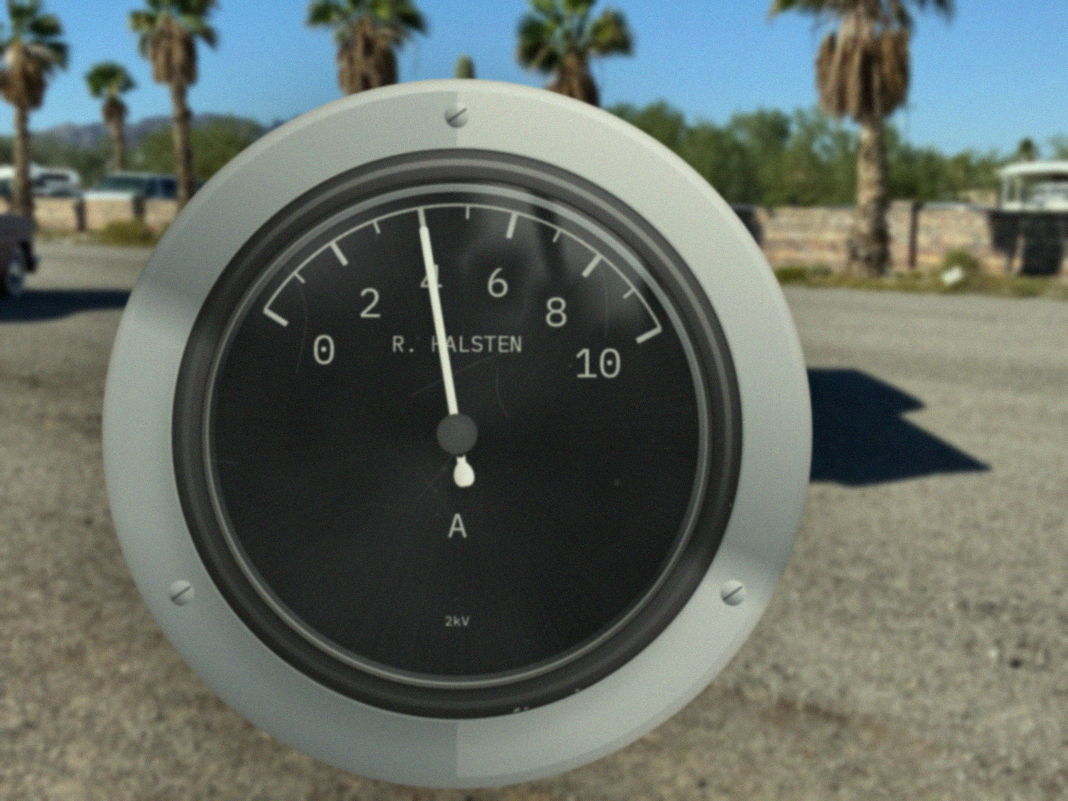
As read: **4** A
